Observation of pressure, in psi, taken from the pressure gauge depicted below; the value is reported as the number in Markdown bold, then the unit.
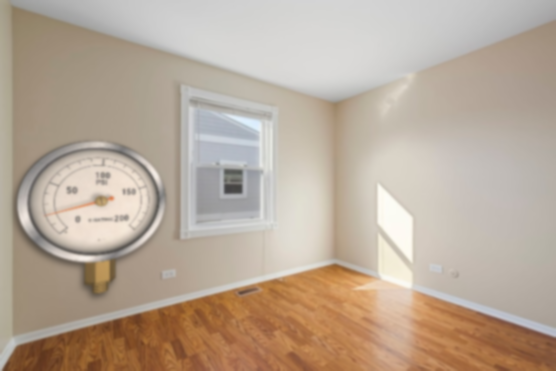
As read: **20** psi
